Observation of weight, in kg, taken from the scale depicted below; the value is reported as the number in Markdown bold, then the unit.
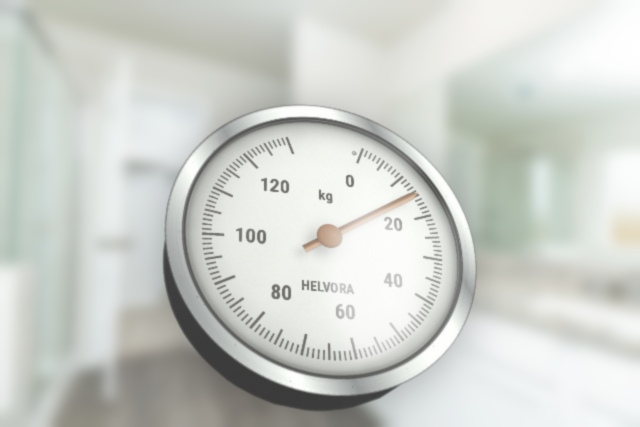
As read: **15** kg
